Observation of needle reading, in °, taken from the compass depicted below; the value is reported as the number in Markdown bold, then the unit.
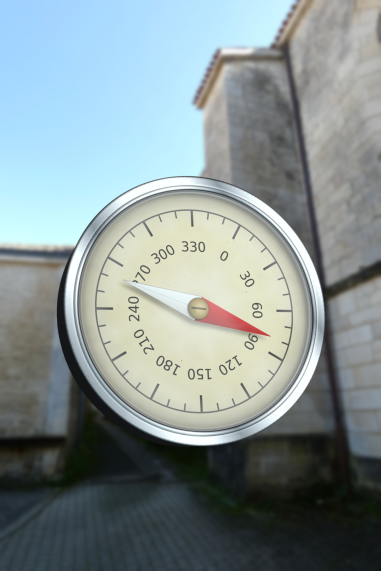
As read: **80** °
